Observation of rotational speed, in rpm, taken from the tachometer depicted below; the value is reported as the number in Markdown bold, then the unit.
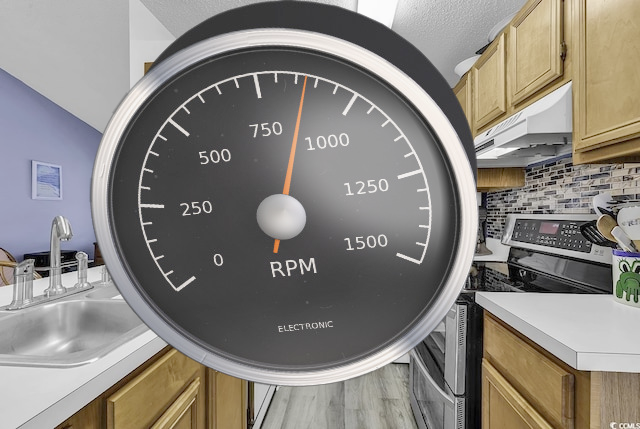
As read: **875** rpm
